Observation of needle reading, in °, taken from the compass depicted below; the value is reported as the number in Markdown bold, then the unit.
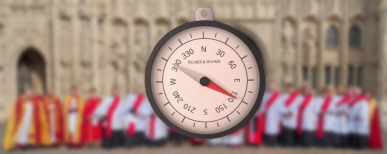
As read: **120** °
